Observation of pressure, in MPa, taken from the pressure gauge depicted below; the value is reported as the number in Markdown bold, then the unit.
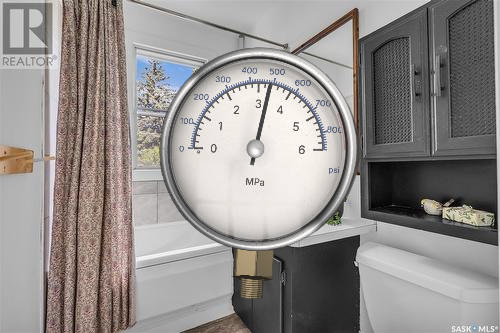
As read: **3.4** MPa
